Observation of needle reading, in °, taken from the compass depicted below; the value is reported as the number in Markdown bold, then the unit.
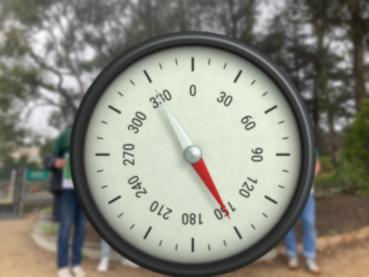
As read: **150** °
